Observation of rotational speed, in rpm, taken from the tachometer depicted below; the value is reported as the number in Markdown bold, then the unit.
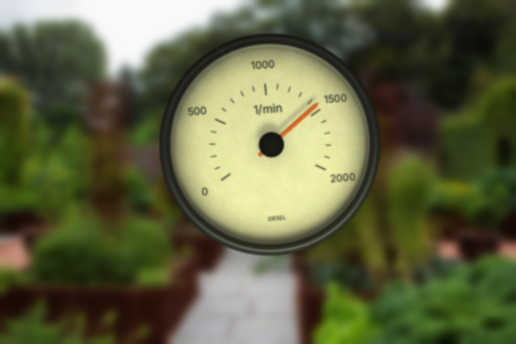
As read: **1450** rpm
